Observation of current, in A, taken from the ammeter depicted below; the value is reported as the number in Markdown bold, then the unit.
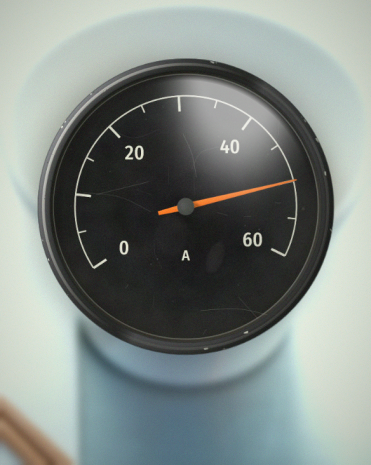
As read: **50** A
